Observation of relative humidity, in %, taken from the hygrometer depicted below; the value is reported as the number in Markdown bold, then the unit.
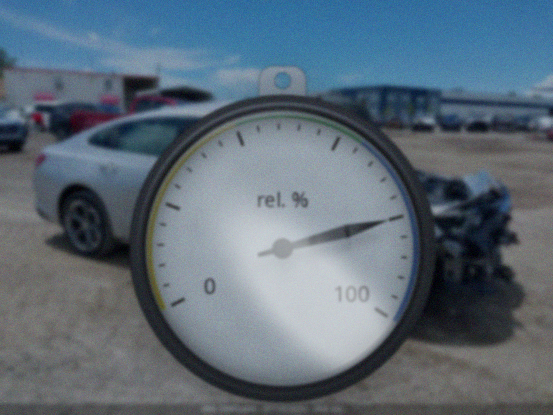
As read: **80** %
